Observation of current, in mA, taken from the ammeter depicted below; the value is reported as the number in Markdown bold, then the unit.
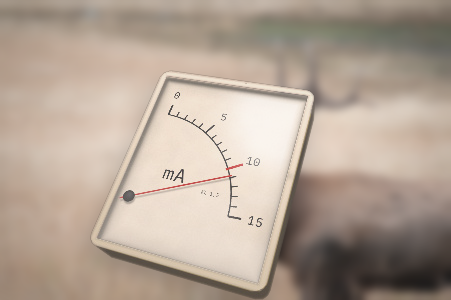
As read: **11** mA
